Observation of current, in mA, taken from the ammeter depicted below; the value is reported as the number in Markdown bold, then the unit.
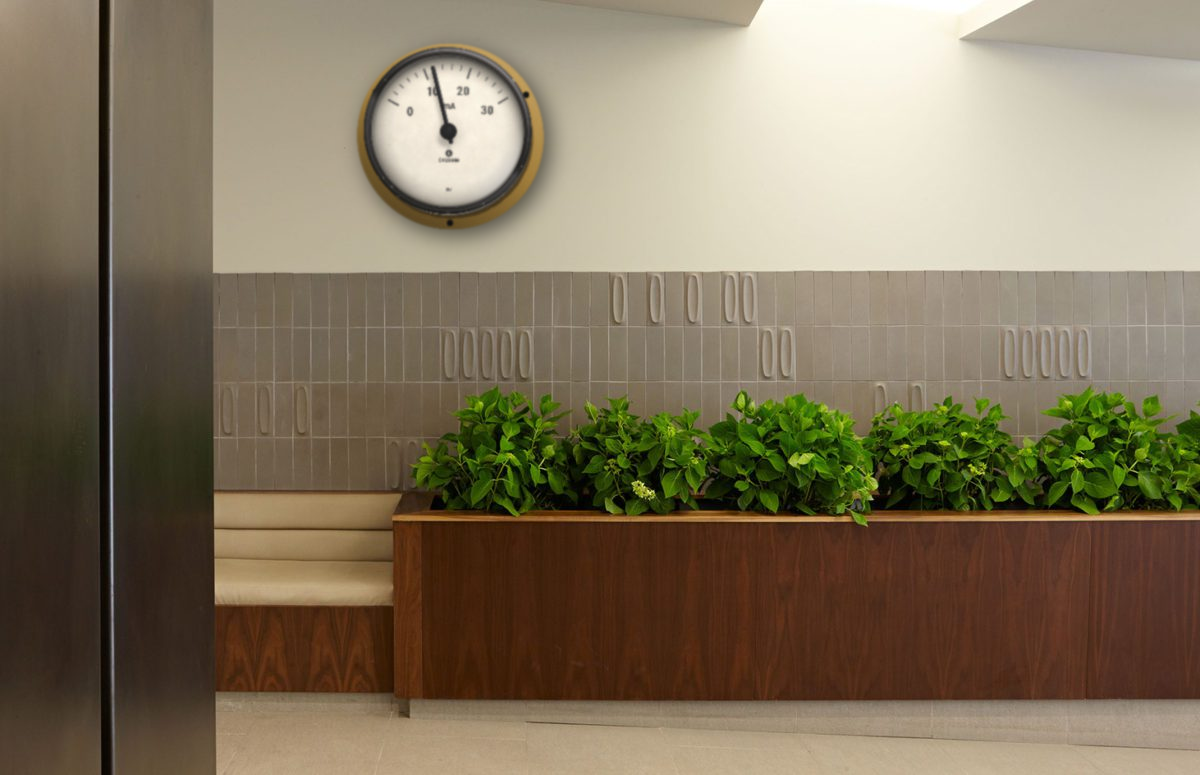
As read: **12** mA
